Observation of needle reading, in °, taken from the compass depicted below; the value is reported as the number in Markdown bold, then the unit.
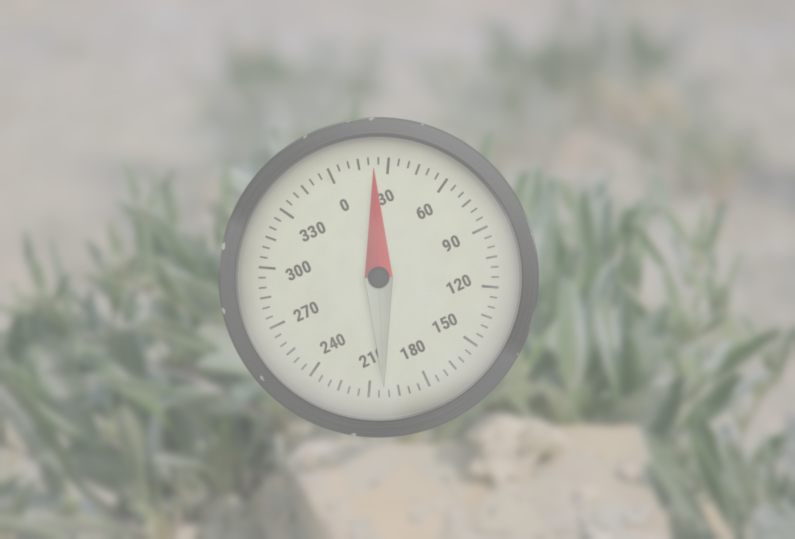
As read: **22.5** °
